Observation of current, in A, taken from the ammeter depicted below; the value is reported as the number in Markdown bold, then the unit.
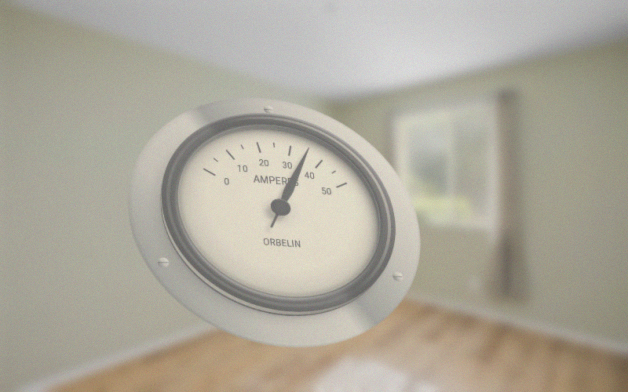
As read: **35** A
